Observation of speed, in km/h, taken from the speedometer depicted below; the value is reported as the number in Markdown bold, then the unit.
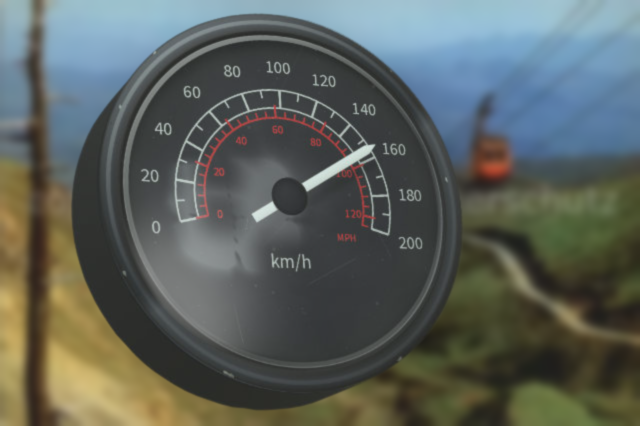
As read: **155** km/h
